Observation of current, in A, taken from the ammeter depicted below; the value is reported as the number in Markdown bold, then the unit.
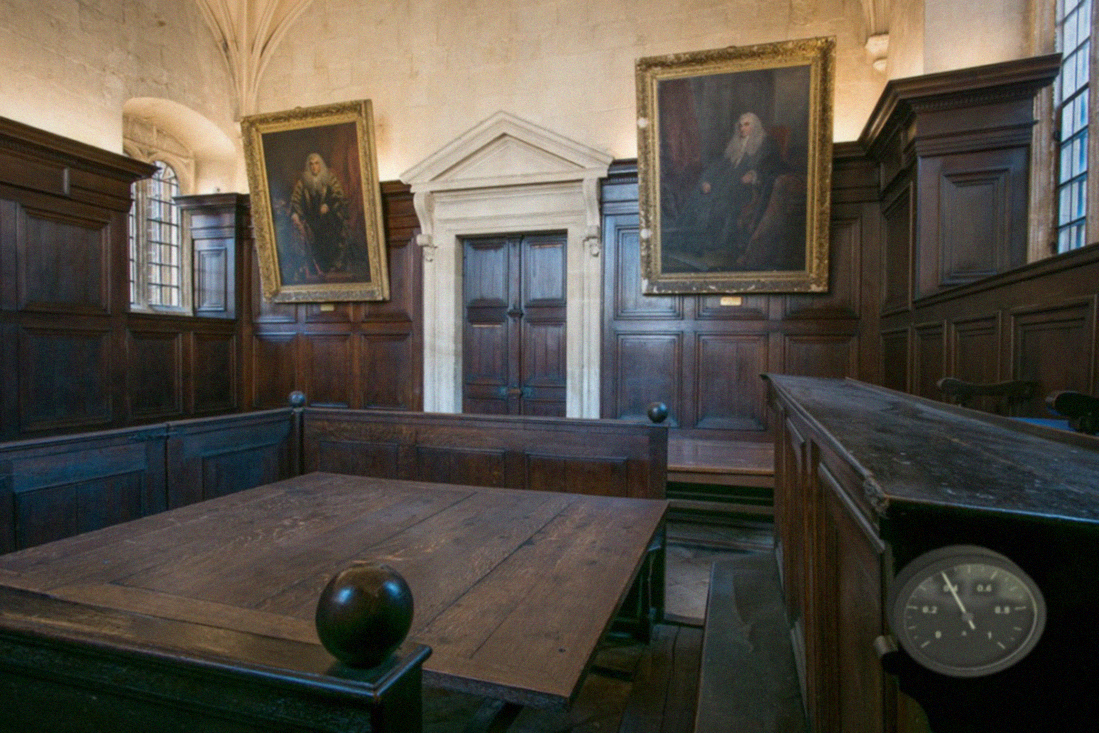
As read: **0.4** A
